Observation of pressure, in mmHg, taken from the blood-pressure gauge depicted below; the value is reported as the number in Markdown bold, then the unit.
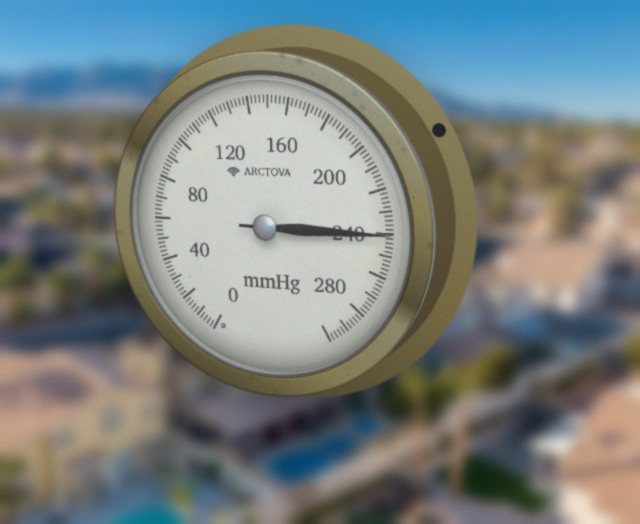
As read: **240** mmHg
